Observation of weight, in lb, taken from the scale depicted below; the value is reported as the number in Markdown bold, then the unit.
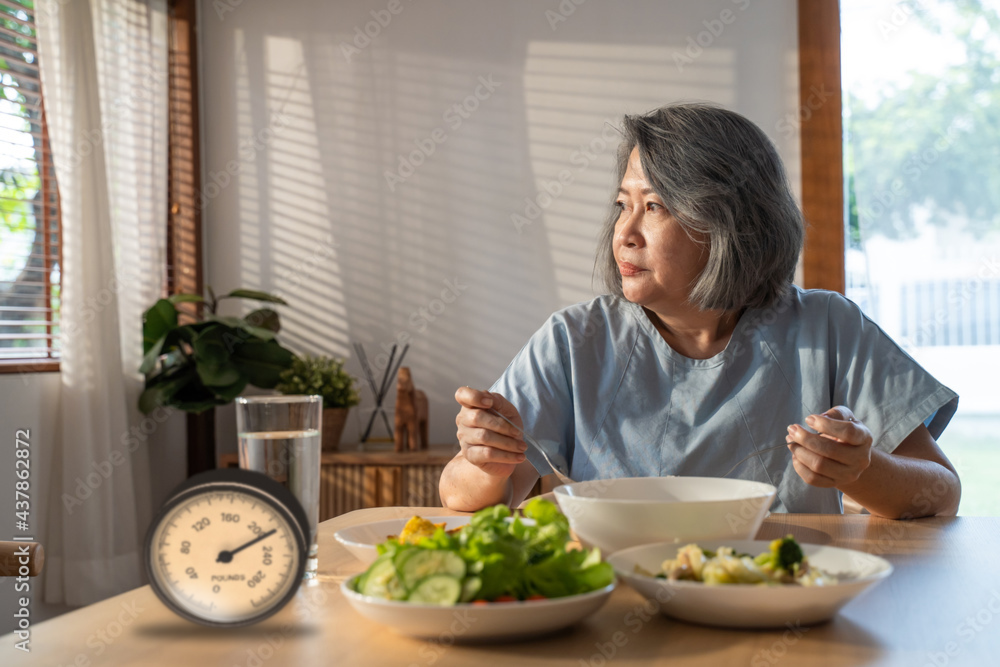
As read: **210** lb
